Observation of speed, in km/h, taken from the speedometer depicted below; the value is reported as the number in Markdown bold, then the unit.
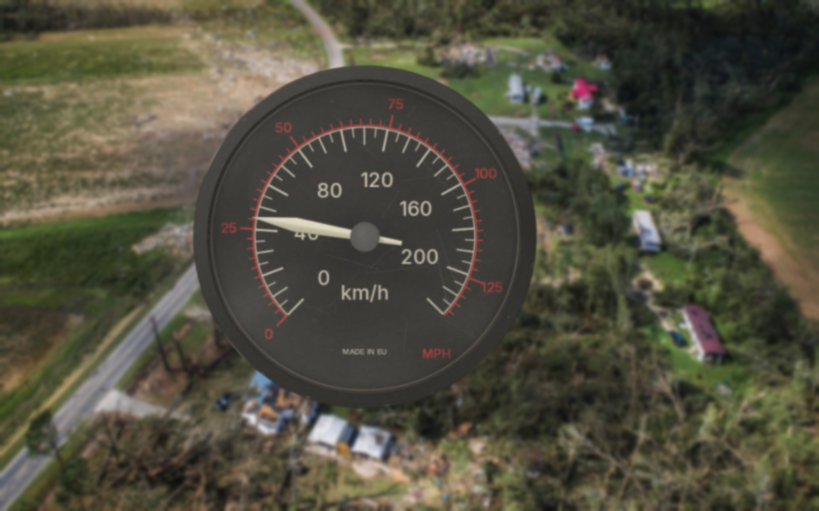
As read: **45** km/h
